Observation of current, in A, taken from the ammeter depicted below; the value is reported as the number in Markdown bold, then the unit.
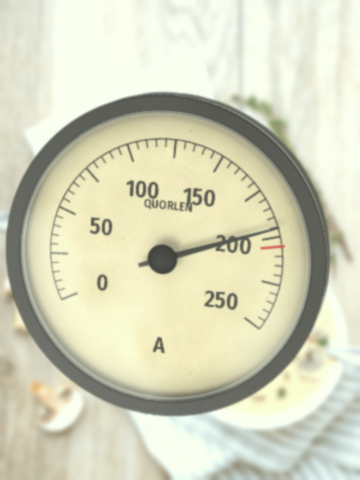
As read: **195** A
